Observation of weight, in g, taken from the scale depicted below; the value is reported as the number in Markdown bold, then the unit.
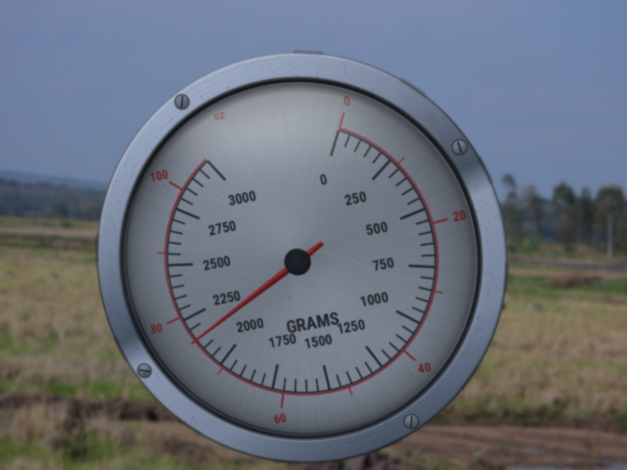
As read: **2150** g
